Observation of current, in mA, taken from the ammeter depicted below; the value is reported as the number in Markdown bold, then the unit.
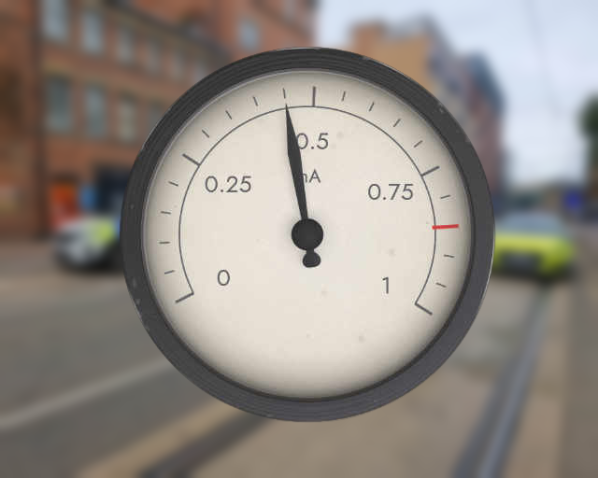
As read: **0.45** mA
